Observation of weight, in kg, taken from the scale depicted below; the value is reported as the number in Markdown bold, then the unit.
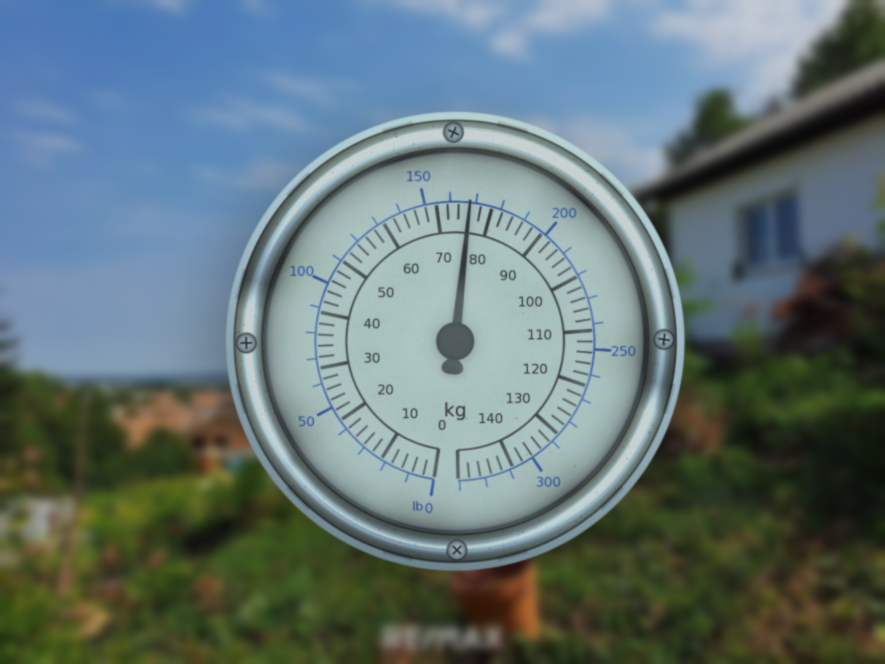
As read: **76** kg
